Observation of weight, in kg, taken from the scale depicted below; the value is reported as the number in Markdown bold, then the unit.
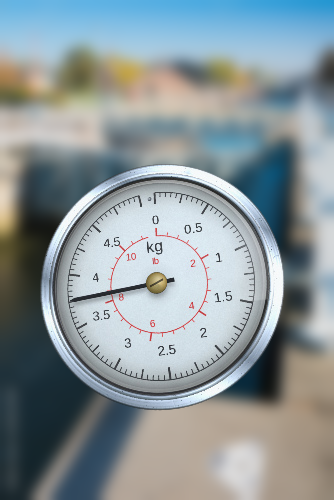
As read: **3.75** kg
